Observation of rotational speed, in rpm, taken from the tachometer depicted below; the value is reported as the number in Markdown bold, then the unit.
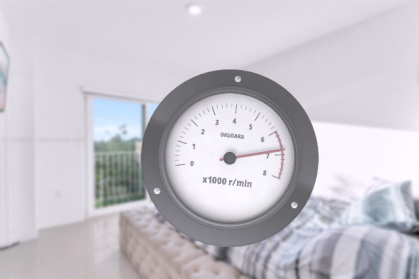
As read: **6800** rpm
